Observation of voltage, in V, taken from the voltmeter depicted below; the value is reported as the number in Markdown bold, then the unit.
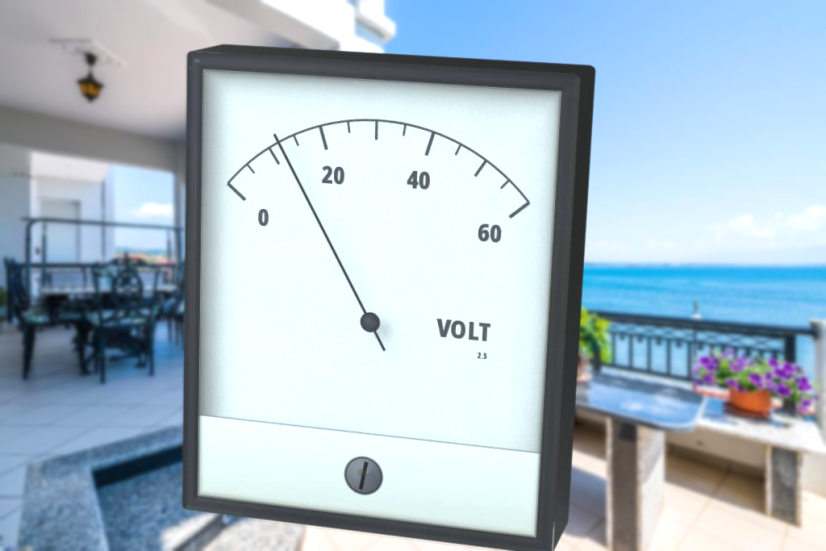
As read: **12.5** V
